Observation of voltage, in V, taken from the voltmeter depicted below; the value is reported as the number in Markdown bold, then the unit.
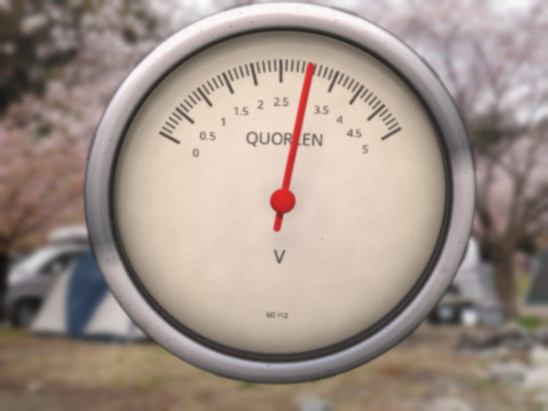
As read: **3** V
